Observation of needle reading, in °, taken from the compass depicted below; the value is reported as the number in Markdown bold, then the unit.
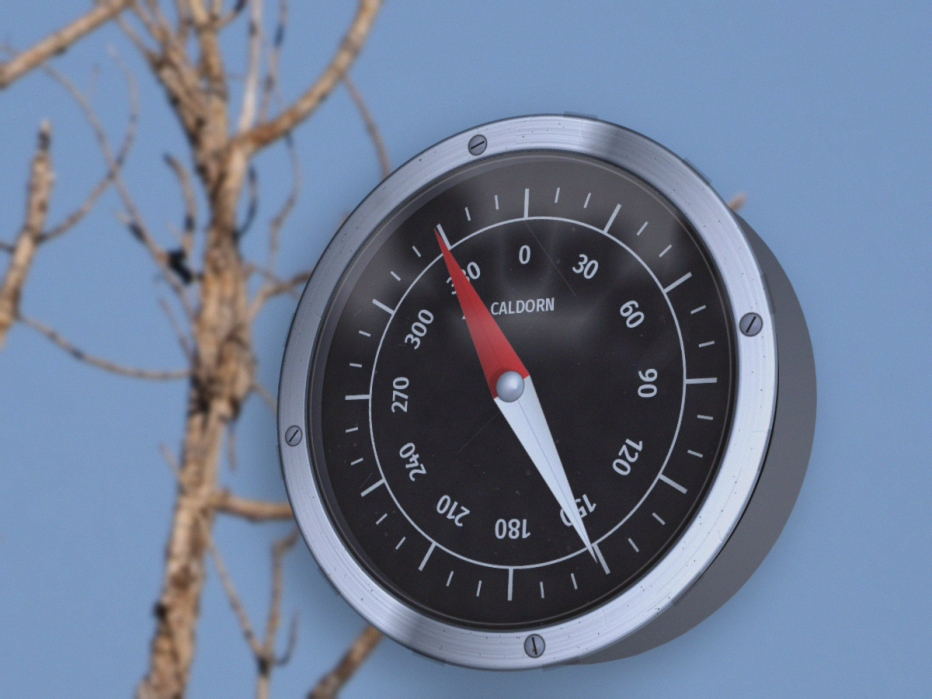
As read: **330** °
